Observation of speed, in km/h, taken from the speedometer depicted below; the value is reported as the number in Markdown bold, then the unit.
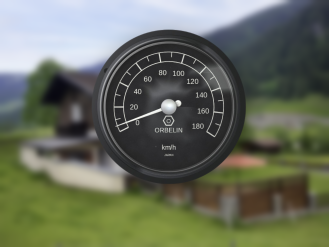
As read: **5** km/h
